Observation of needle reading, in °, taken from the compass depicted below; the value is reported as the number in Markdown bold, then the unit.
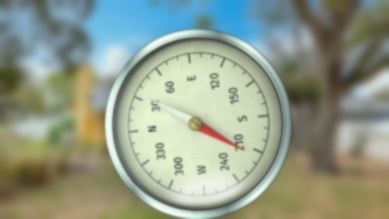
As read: **215** °
